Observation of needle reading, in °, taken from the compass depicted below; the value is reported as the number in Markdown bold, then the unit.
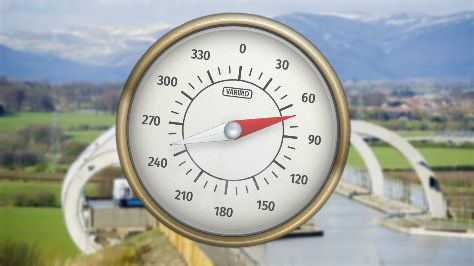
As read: **70** °
